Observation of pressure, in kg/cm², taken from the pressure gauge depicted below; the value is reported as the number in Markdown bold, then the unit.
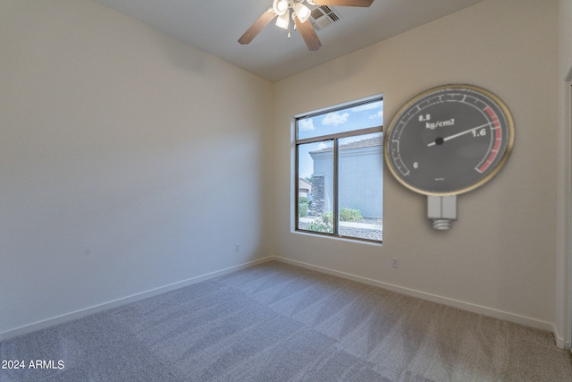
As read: **1.55** kg/cm²
